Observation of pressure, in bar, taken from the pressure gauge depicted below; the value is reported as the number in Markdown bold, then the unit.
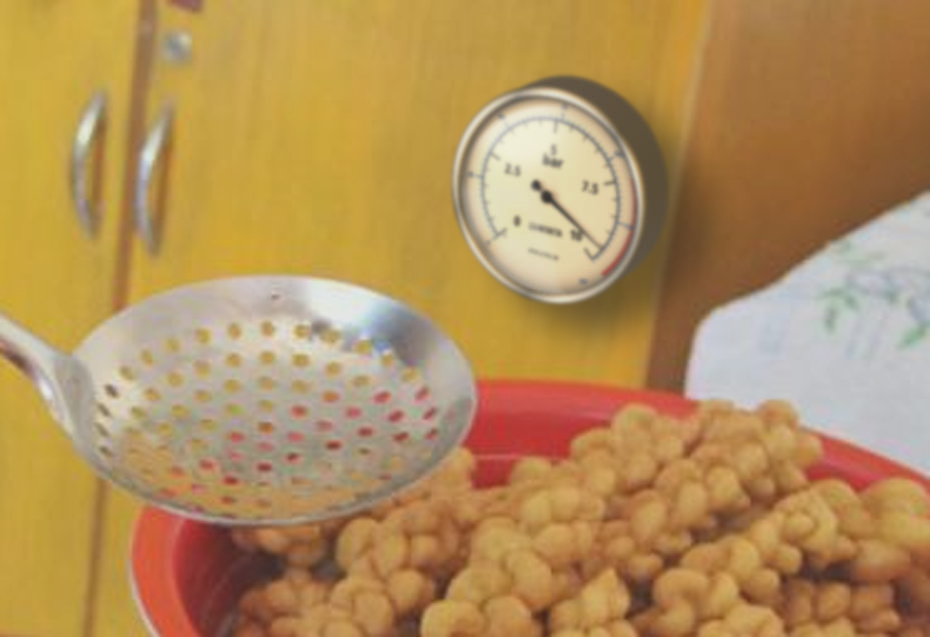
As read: **9.5** bar
